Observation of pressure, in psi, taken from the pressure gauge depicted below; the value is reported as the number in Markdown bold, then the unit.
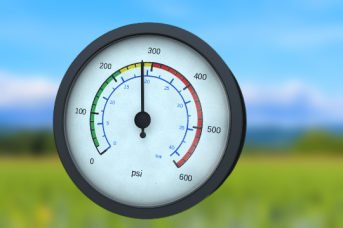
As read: **280** psi
